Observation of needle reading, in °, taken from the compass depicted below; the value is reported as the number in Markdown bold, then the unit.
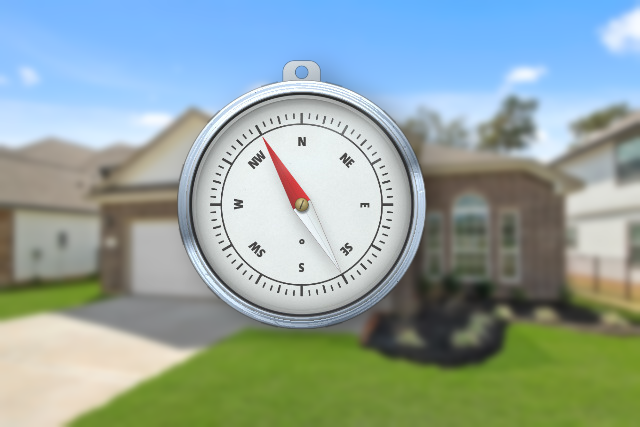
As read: **330** °
